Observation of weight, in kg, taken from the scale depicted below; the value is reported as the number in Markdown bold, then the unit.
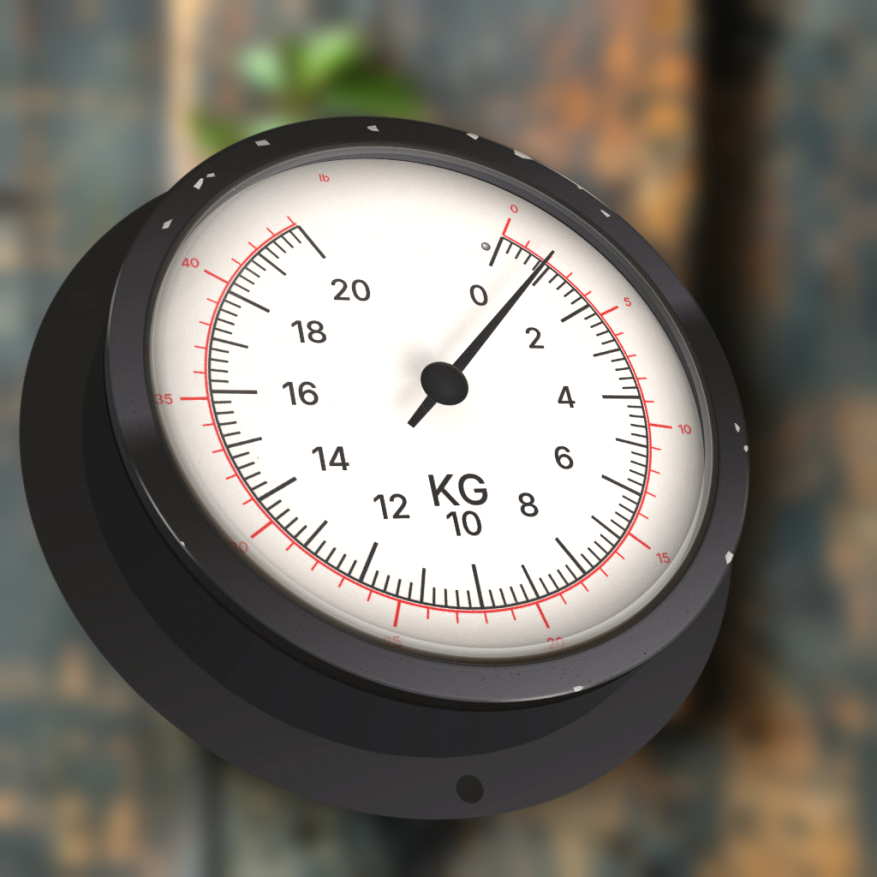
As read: **0.9** kg
